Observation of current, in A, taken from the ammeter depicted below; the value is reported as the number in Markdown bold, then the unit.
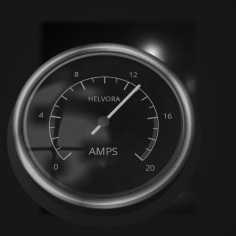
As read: **13** A
